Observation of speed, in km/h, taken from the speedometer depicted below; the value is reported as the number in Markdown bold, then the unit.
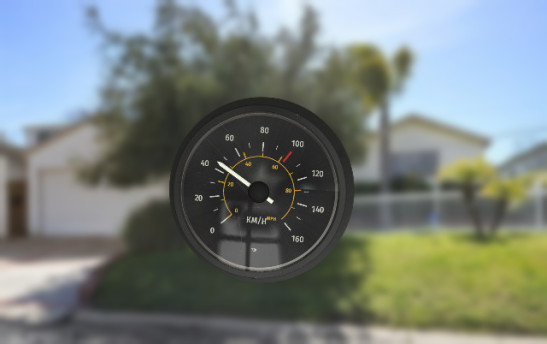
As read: **45** km/h
